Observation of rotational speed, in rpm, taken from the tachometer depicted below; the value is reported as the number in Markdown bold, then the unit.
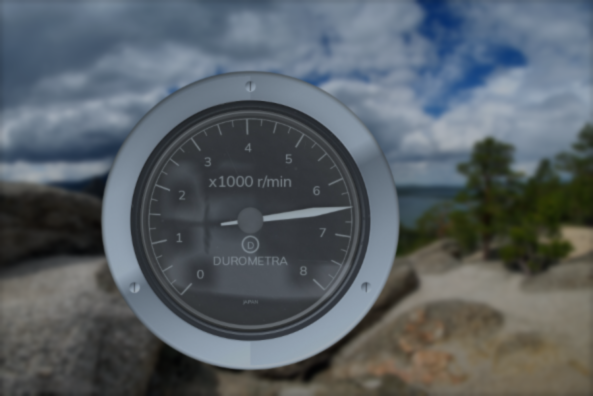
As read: **6500** rpm
